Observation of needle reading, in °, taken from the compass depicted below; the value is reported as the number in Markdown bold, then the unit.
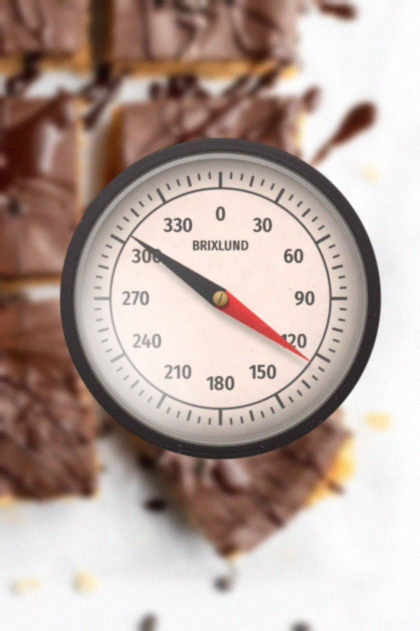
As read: **125** °
